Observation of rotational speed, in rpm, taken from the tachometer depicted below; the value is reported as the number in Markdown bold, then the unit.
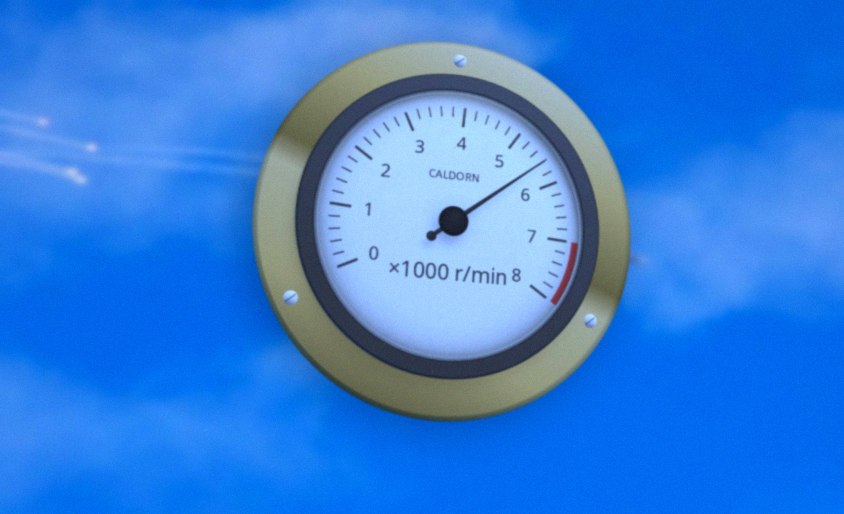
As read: **5600** rpm
